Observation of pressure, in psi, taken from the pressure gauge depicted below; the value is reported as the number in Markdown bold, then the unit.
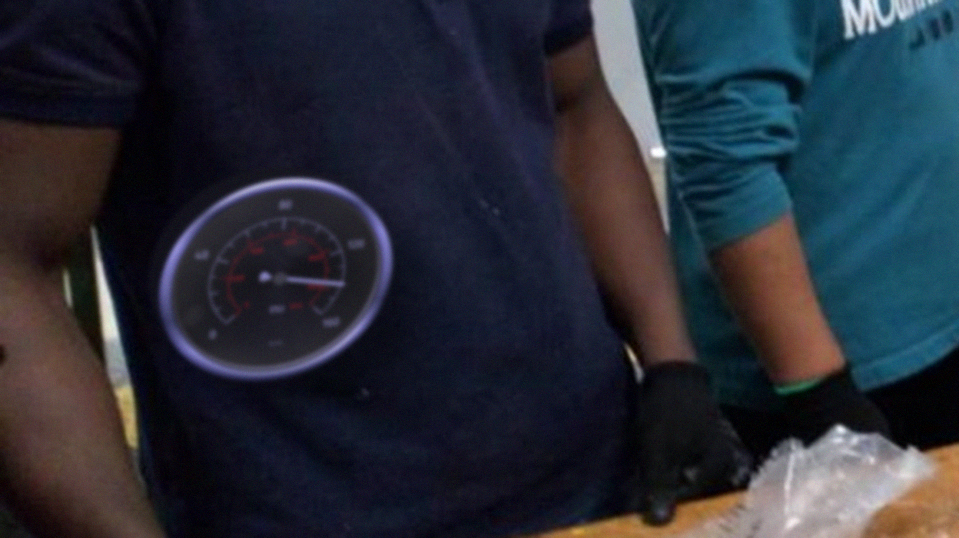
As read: **140** psi
